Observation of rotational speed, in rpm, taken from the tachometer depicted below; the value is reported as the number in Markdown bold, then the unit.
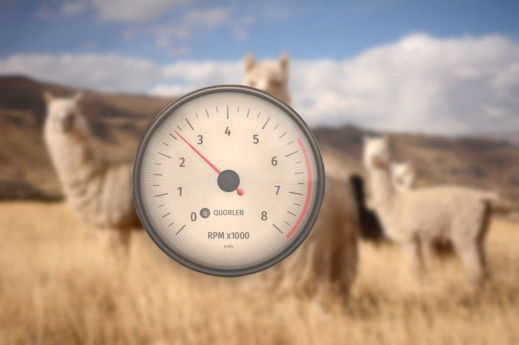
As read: **2625** rpm
